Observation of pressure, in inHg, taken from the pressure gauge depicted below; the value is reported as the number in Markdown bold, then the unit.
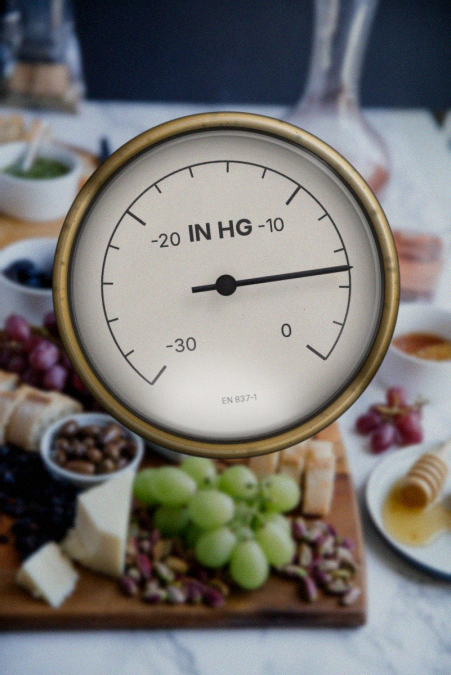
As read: **-5** inHg
